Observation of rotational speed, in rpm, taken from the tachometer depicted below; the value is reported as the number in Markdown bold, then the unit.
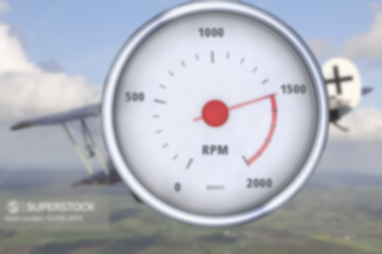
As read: **1500** rpm
